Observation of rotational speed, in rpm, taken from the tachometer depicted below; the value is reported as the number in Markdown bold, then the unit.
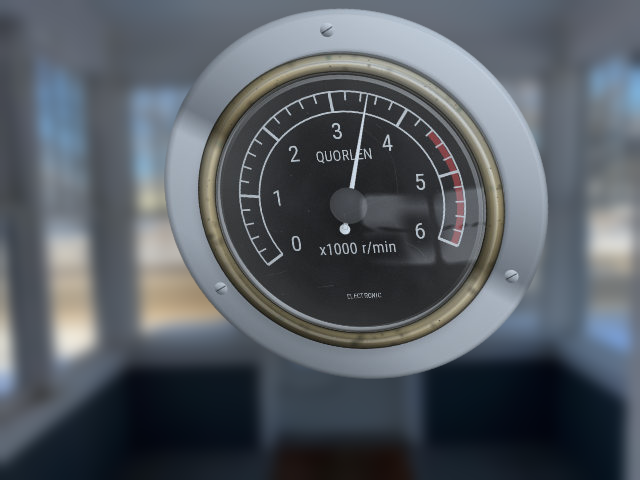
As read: **3500** rpm
